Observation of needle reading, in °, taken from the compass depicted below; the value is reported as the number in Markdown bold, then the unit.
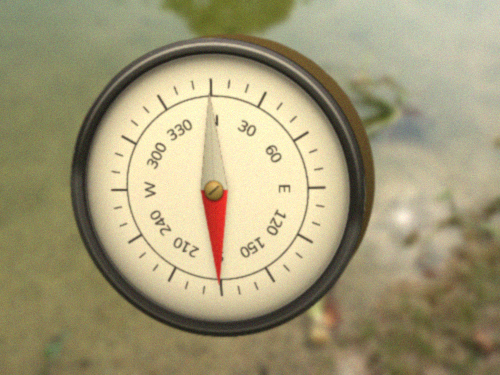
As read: **180** °
